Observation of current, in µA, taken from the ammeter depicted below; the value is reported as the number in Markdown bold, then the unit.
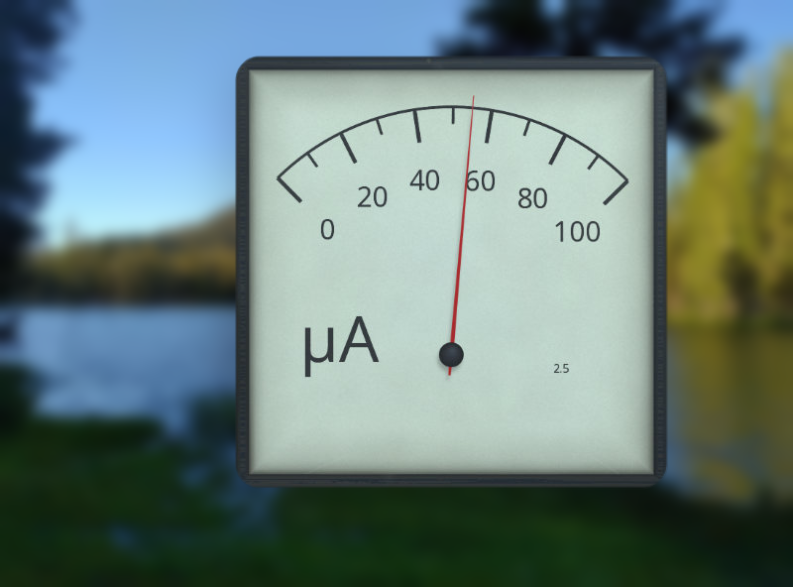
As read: **55** µA
